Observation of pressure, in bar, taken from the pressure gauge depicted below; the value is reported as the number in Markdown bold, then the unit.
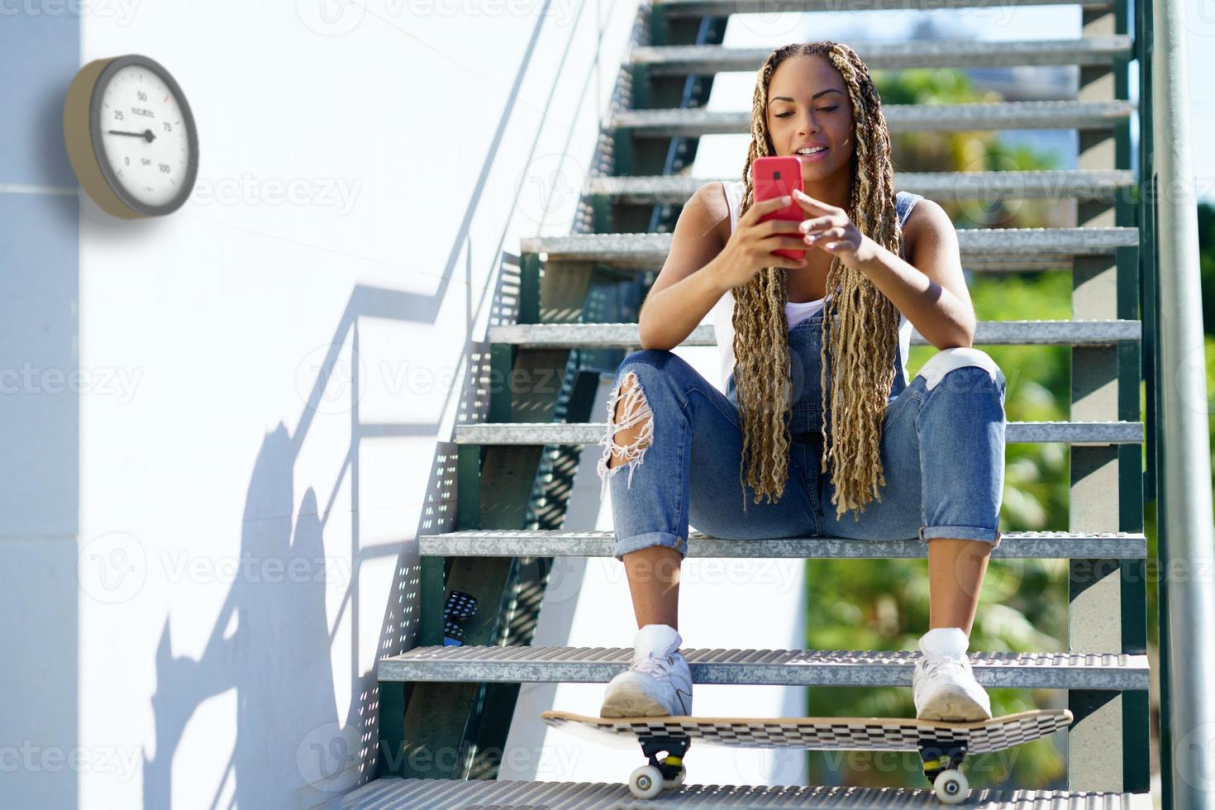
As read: **15** bar
